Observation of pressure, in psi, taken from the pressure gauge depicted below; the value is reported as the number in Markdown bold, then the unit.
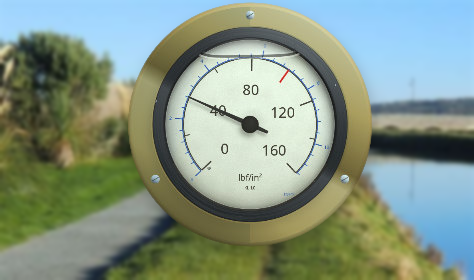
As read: **40** psi
